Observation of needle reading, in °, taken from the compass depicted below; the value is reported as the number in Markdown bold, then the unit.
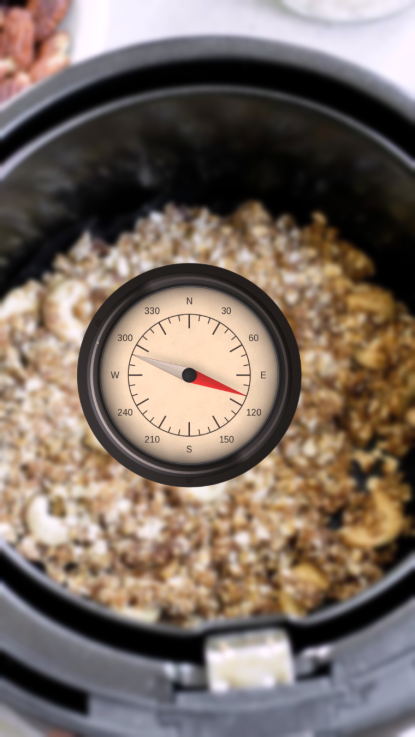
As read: **110** °
